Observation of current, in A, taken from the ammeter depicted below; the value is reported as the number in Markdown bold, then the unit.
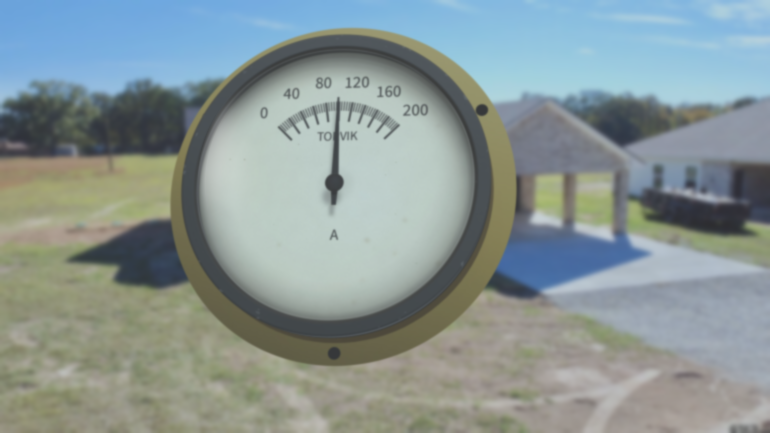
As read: **100** A
